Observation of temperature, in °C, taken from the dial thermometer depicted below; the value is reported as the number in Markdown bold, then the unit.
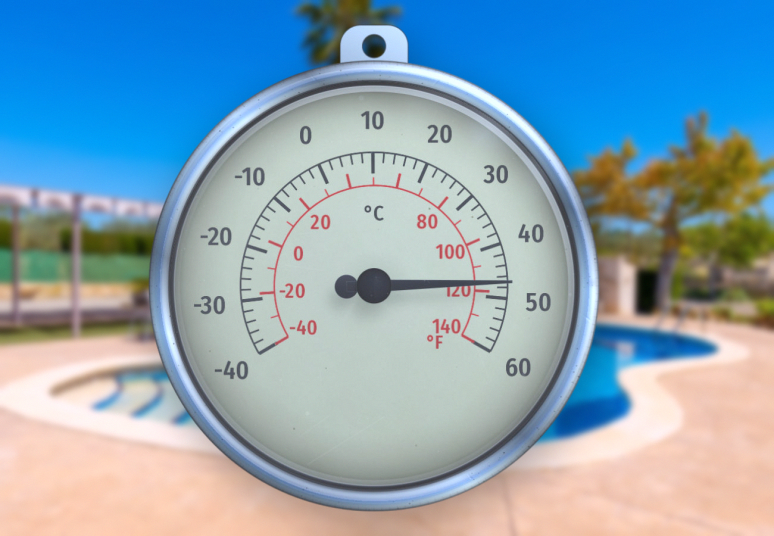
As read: **47** °C
